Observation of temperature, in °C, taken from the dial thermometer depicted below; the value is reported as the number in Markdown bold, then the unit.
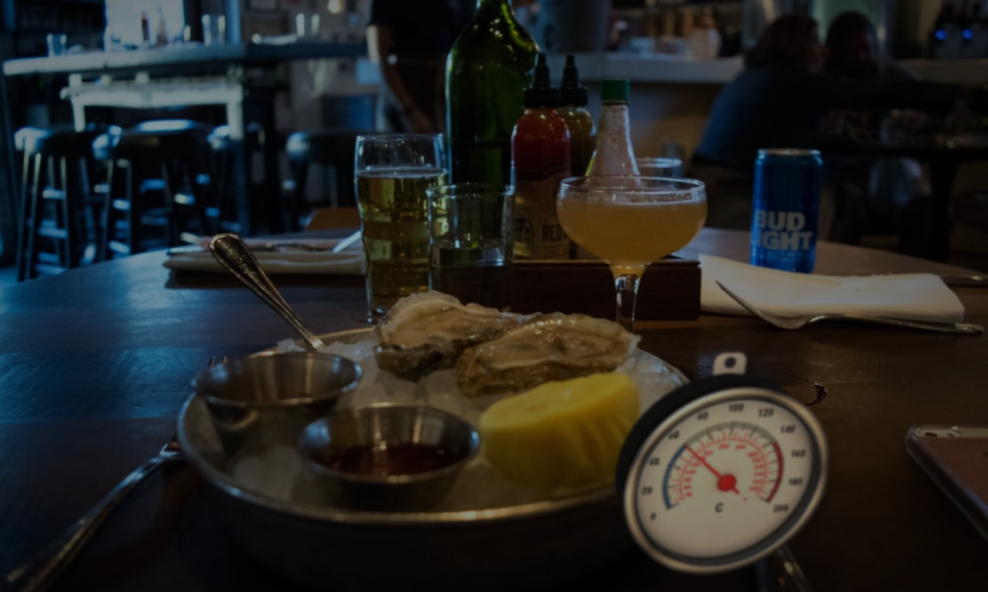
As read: **60** °C
